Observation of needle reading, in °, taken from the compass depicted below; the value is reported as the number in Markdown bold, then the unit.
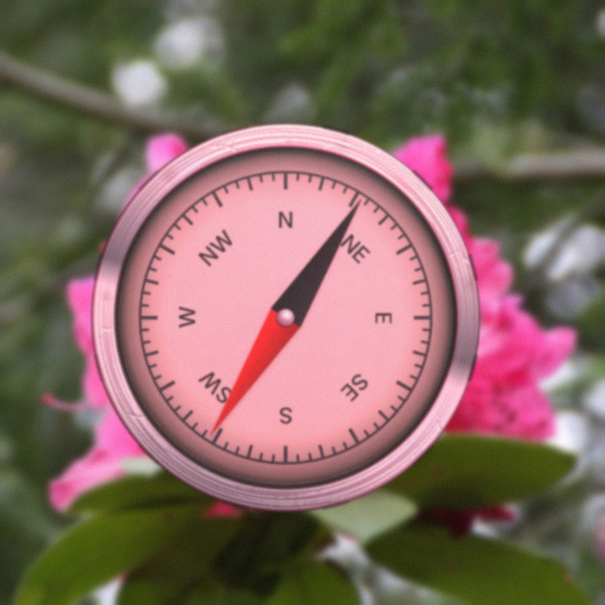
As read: **212.5** °
